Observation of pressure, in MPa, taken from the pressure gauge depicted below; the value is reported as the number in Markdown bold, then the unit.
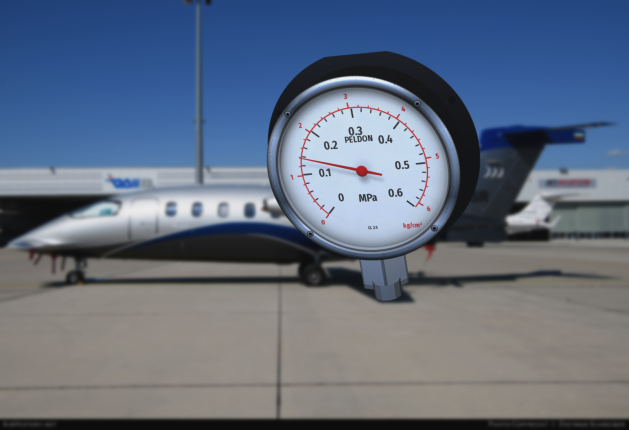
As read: **0.14** MPa
